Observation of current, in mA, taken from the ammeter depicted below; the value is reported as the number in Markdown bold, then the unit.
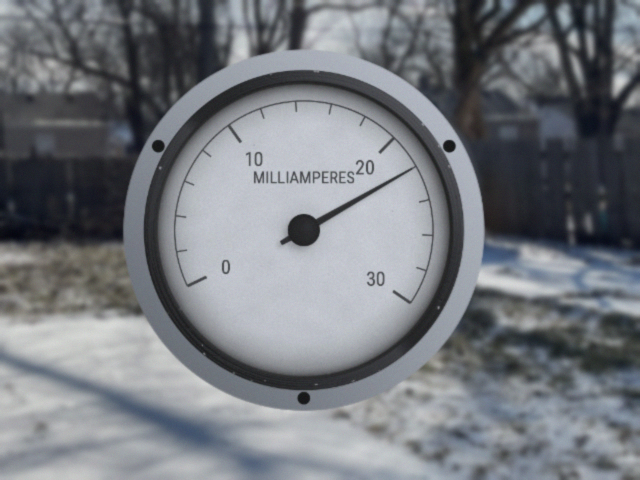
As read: **22** mA
